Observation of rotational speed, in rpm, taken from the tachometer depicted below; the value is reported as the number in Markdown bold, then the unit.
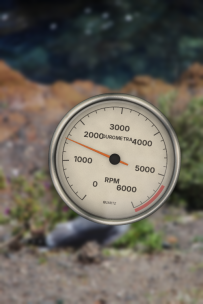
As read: **1500** rpm
